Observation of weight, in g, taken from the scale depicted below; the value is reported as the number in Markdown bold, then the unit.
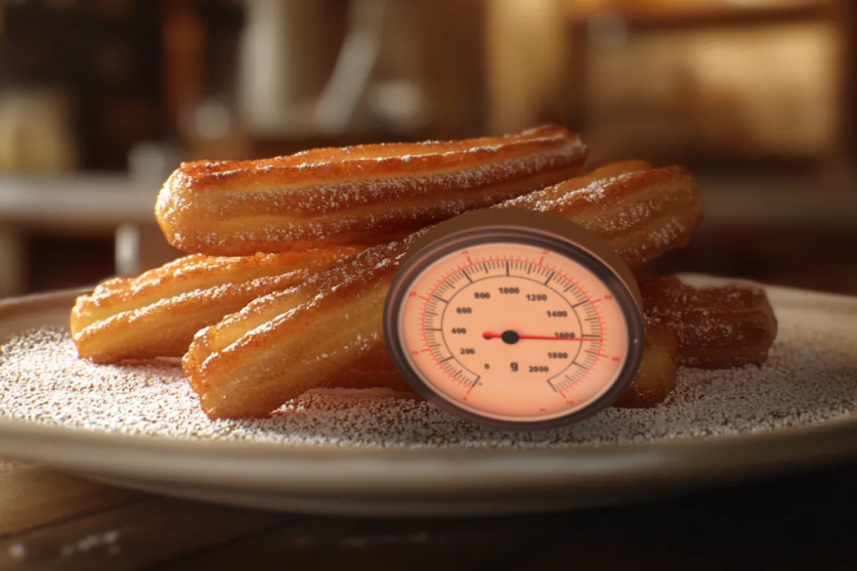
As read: **1600** g
